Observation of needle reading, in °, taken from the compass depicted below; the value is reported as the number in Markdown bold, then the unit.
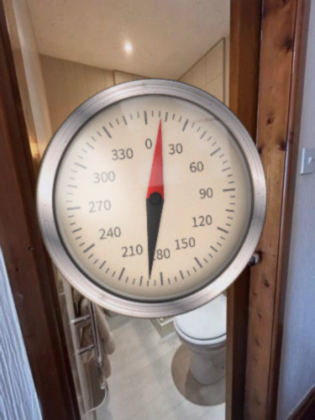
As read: **10** °
